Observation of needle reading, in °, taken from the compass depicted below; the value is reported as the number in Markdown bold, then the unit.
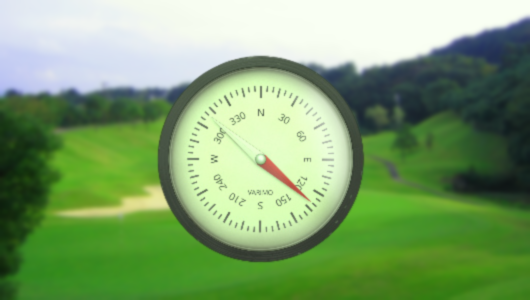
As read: **130** °
